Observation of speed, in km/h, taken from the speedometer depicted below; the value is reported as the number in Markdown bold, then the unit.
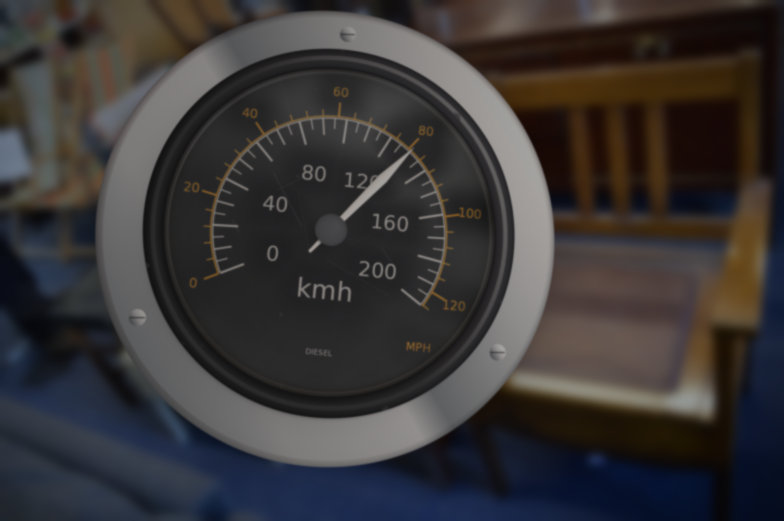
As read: **130** km/h
